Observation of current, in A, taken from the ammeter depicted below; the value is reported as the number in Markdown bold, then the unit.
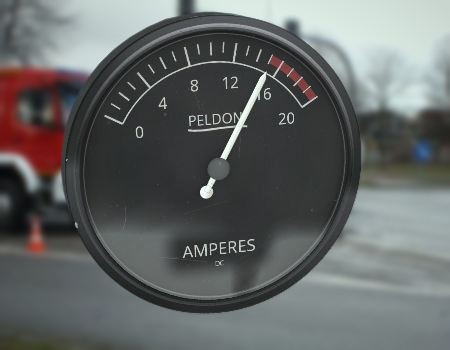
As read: **15** A
